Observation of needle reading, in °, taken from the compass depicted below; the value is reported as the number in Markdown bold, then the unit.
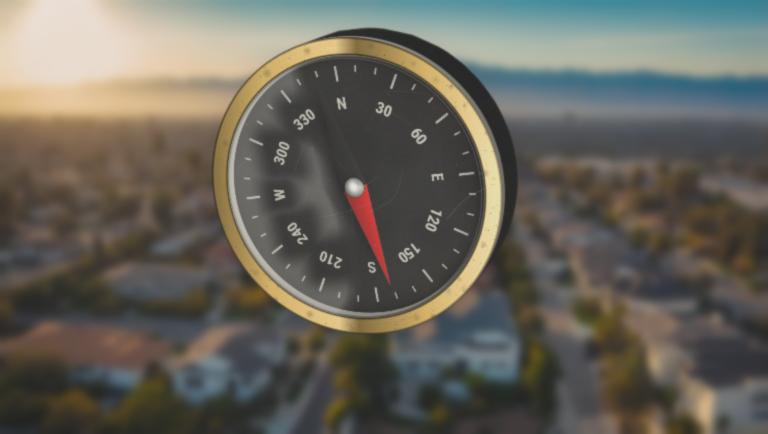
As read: **170** °
